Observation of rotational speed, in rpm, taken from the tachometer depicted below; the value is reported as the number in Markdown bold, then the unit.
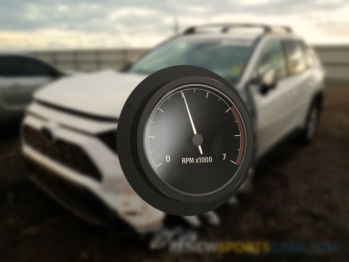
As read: **3000** rpm
